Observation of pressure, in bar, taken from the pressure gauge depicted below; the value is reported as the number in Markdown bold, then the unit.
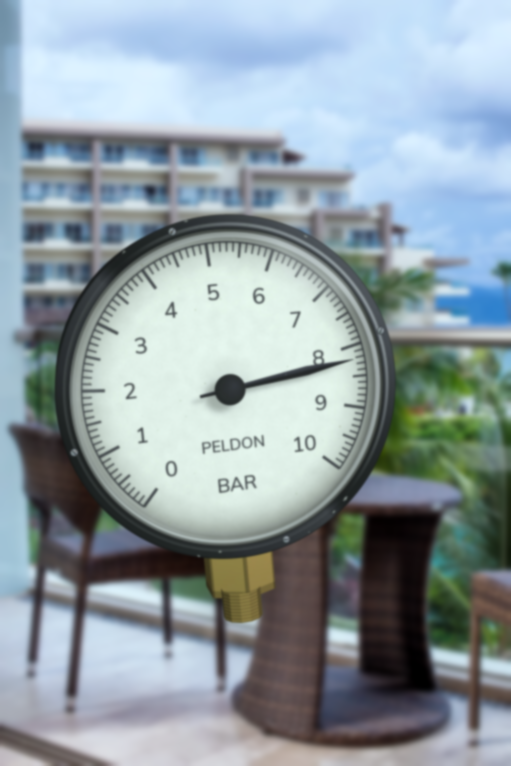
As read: **8.2** bar
